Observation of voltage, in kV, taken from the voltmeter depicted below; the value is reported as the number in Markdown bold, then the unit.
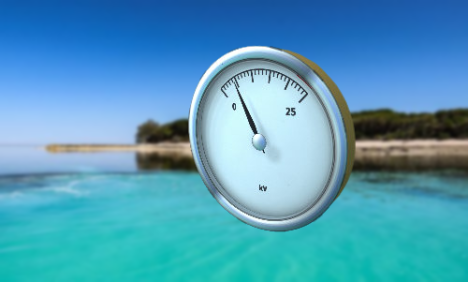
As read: **5** kV
